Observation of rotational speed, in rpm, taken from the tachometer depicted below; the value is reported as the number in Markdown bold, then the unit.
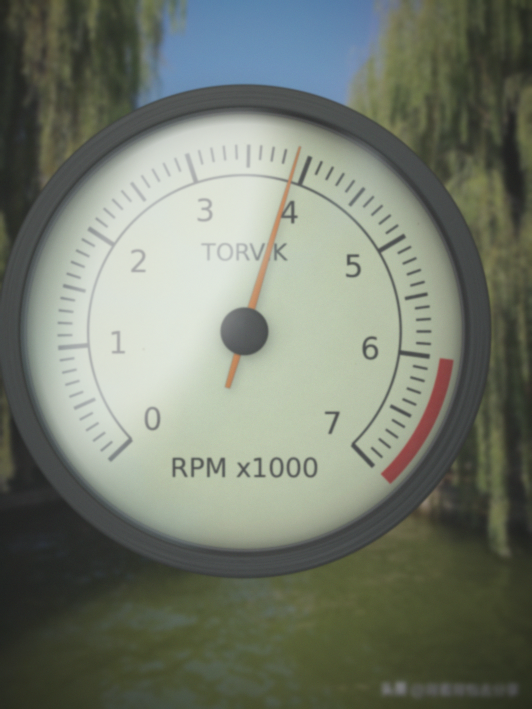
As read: **3900** rpm
